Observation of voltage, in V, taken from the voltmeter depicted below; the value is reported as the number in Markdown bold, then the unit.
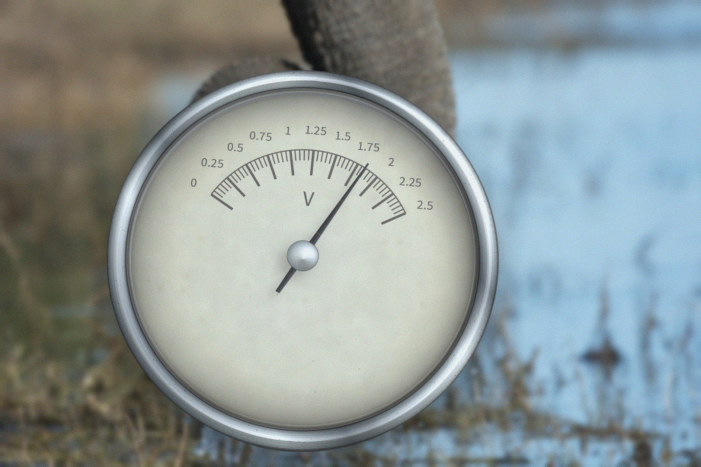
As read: **1.85** V
